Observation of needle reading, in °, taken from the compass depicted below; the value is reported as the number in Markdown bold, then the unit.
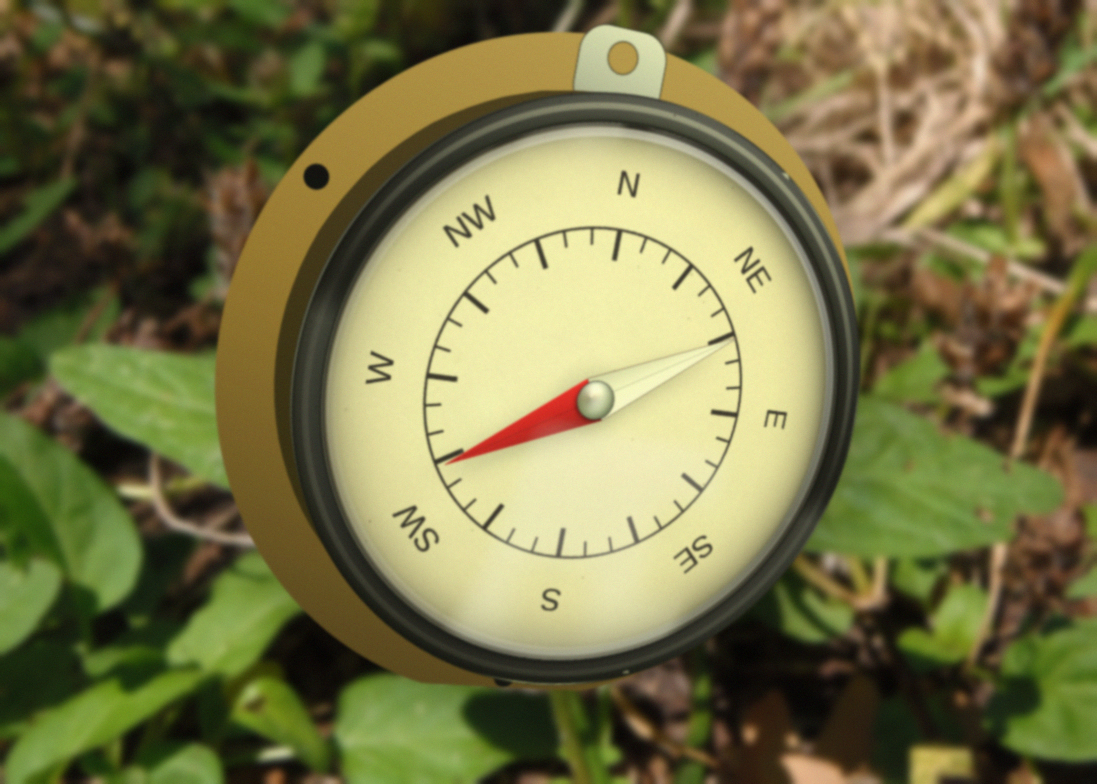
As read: **240** °
